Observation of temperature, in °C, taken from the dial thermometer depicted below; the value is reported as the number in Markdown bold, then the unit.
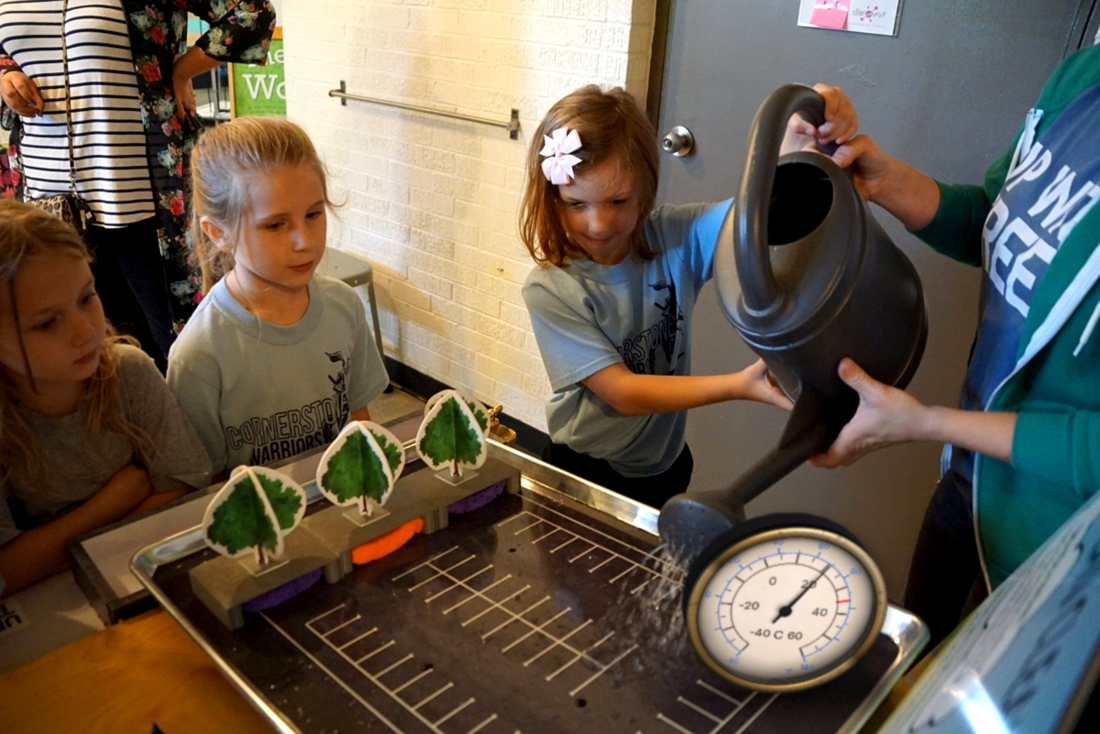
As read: **20** °C
